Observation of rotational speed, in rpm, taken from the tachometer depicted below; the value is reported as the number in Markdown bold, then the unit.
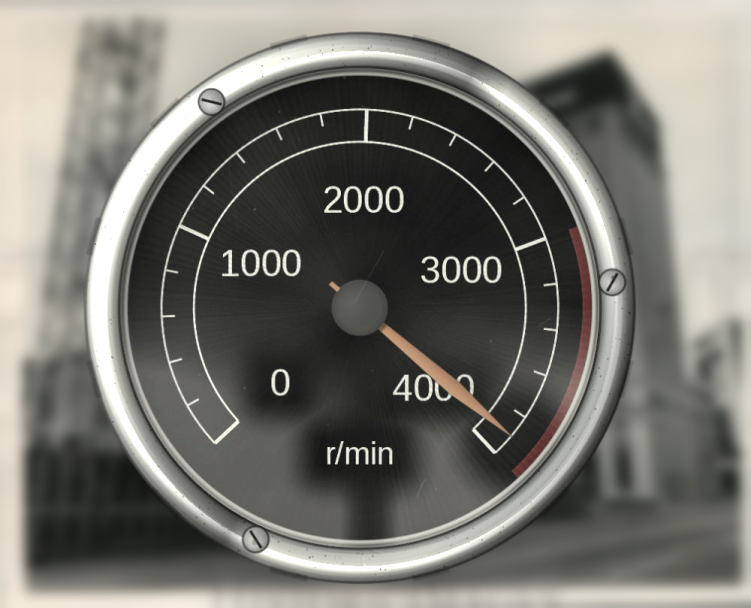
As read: **3900** rpm
